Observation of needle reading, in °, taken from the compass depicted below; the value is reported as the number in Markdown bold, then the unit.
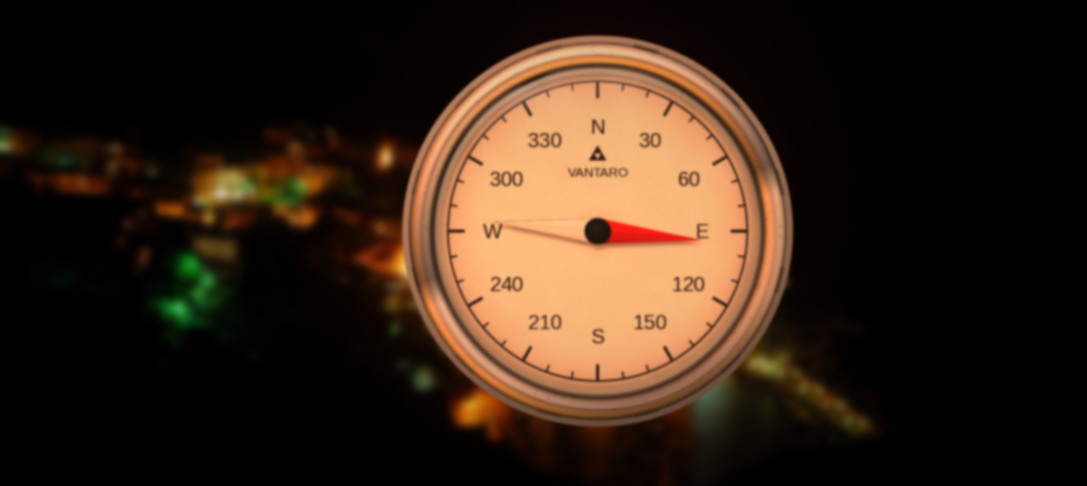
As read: **95** °
